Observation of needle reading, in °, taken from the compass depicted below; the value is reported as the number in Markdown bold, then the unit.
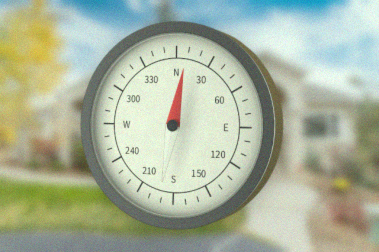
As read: **10** °
